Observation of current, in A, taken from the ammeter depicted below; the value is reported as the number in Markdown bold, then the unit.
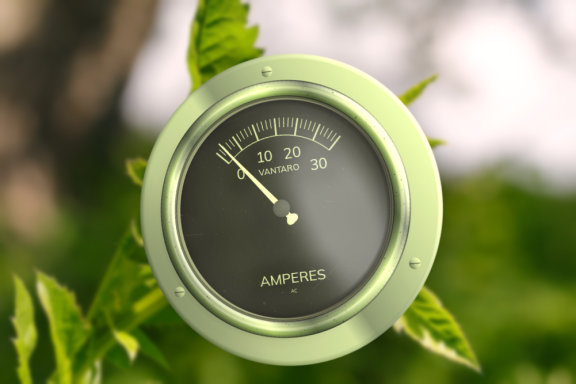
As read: **2** A
